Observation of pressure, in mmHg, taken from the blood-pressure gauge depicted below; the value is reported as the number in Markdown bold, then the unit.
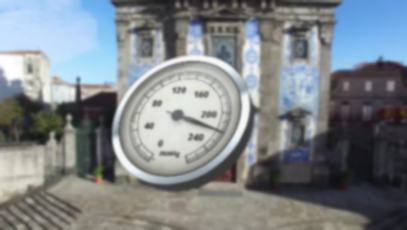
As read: **220** mmHg
